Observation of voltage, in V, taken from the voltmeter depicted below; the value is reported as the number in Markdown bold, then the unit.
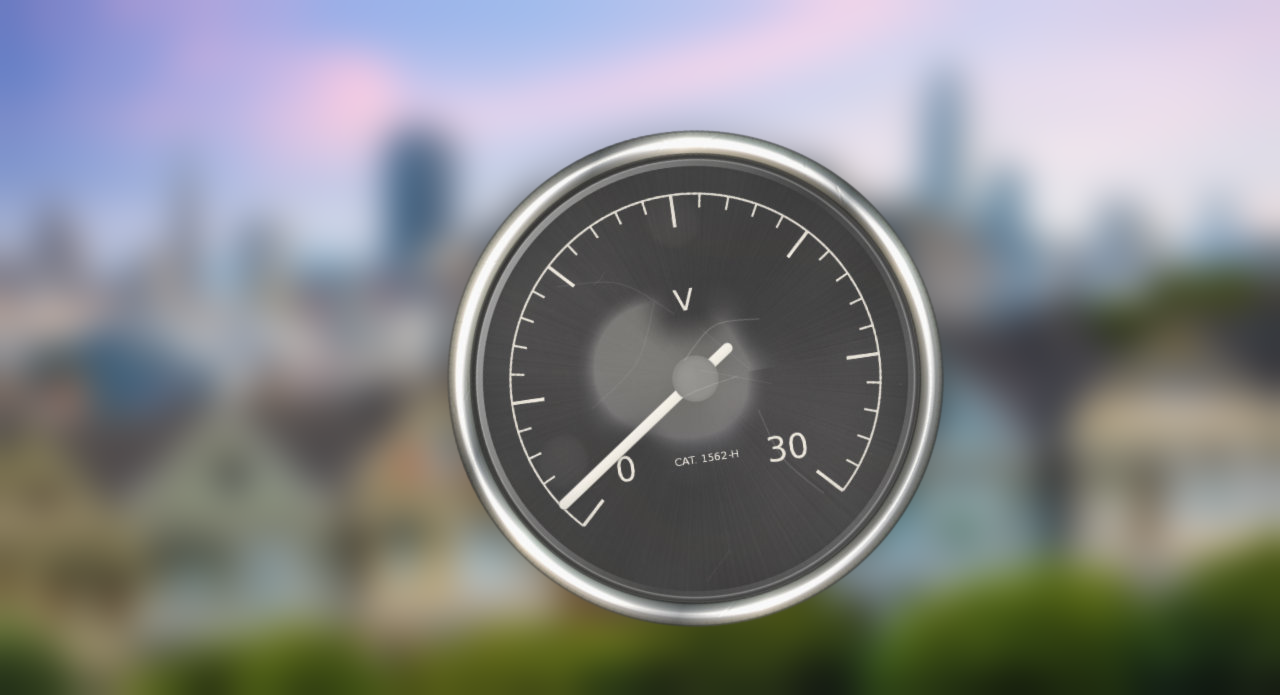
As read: **1** V
